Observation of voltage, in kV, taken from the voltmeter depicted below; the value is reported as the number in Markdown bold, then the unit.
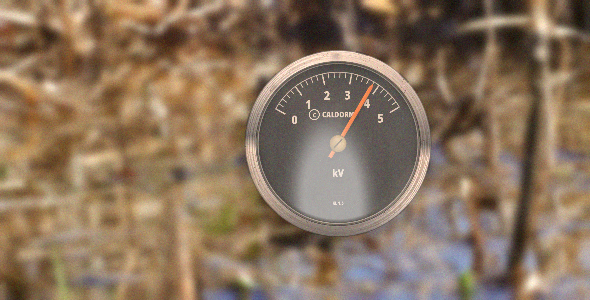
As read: **3.8** kV
